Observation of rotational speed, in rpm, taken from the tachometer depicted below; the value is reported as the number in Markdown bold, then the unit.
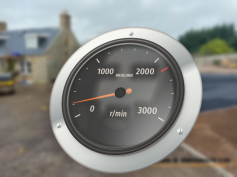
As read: **200** rpm
